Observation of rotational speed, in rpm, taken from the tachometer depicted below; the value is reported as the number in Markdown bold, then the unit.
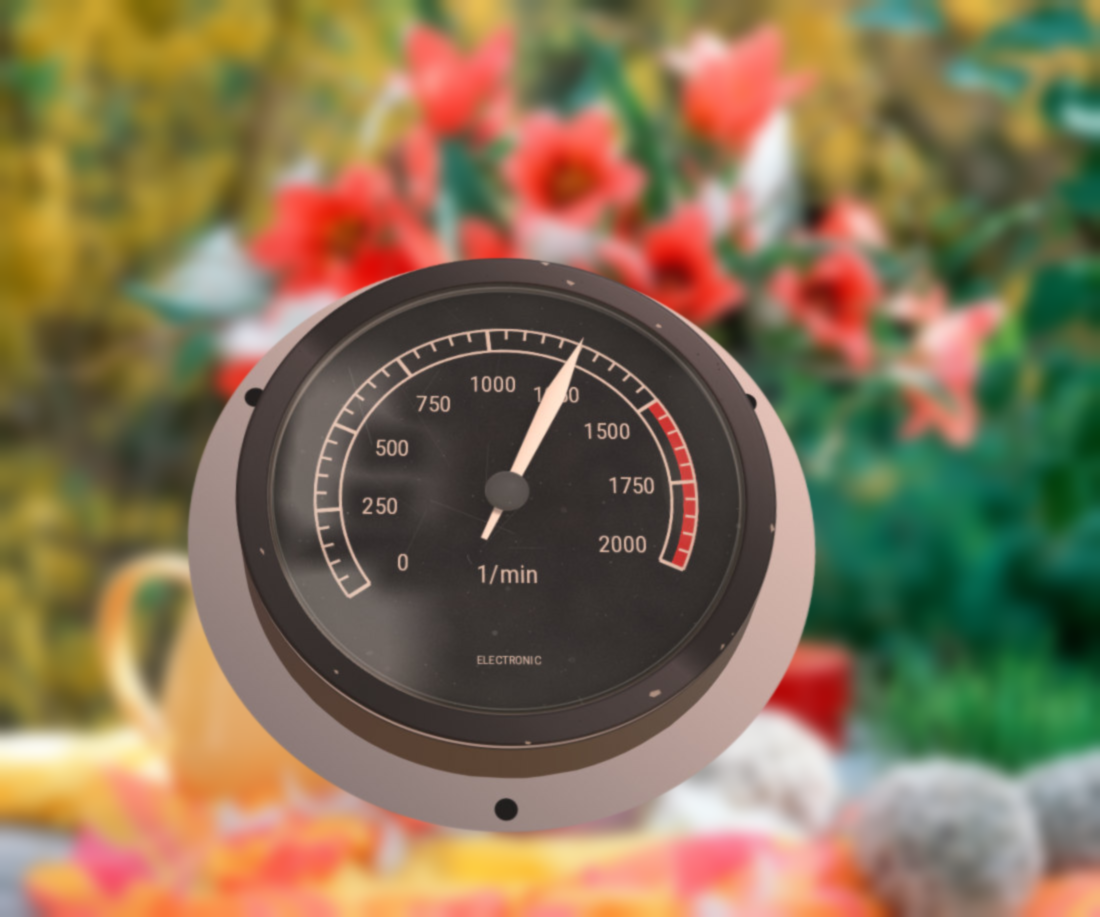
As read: **1250** rpm
